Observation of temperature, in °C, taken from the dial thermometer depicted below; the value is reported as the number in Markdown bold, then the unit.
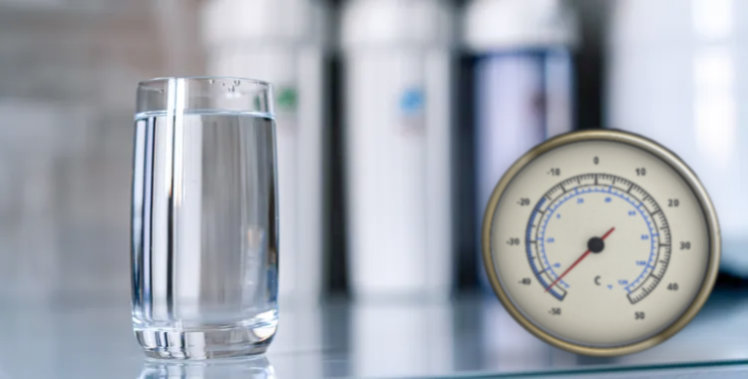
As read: **-45** °C
